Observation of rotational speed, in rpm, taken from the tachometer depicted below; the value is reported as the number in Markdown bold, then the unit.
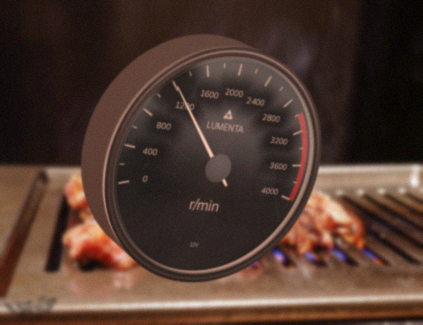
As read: **1200** rpm
